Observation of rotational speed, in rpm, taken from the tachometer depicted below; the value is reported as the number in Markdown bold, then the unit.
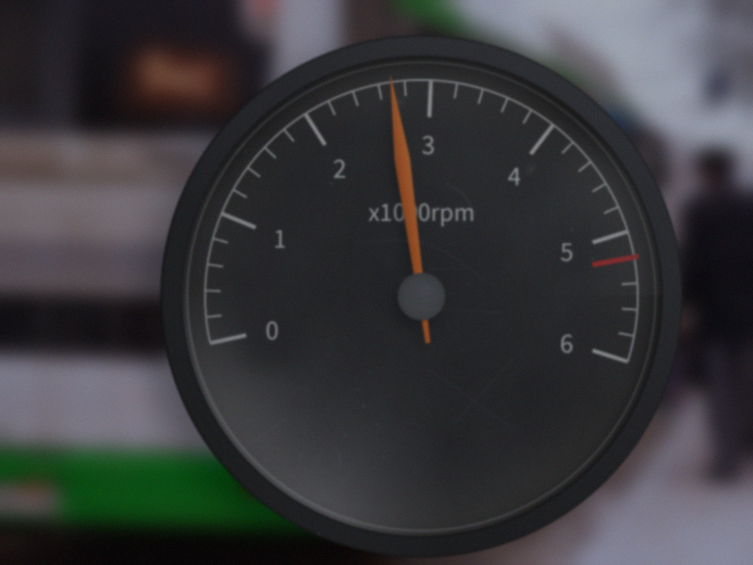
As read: **2700** rpm
